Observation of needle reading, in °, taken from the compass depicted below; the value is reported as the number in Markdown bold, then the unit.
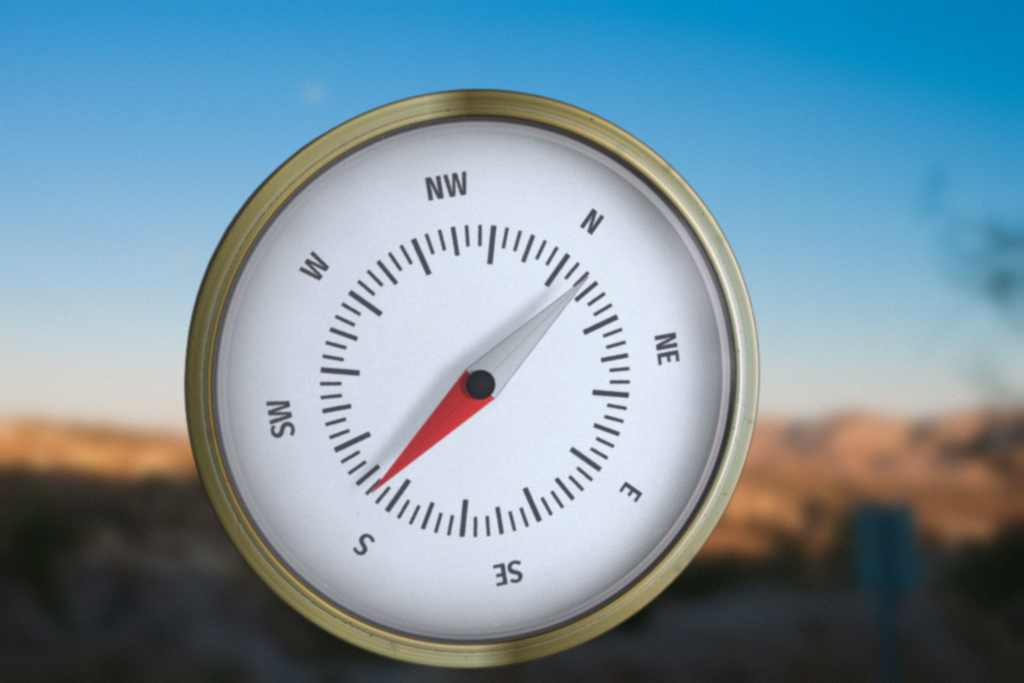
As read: **190** °
